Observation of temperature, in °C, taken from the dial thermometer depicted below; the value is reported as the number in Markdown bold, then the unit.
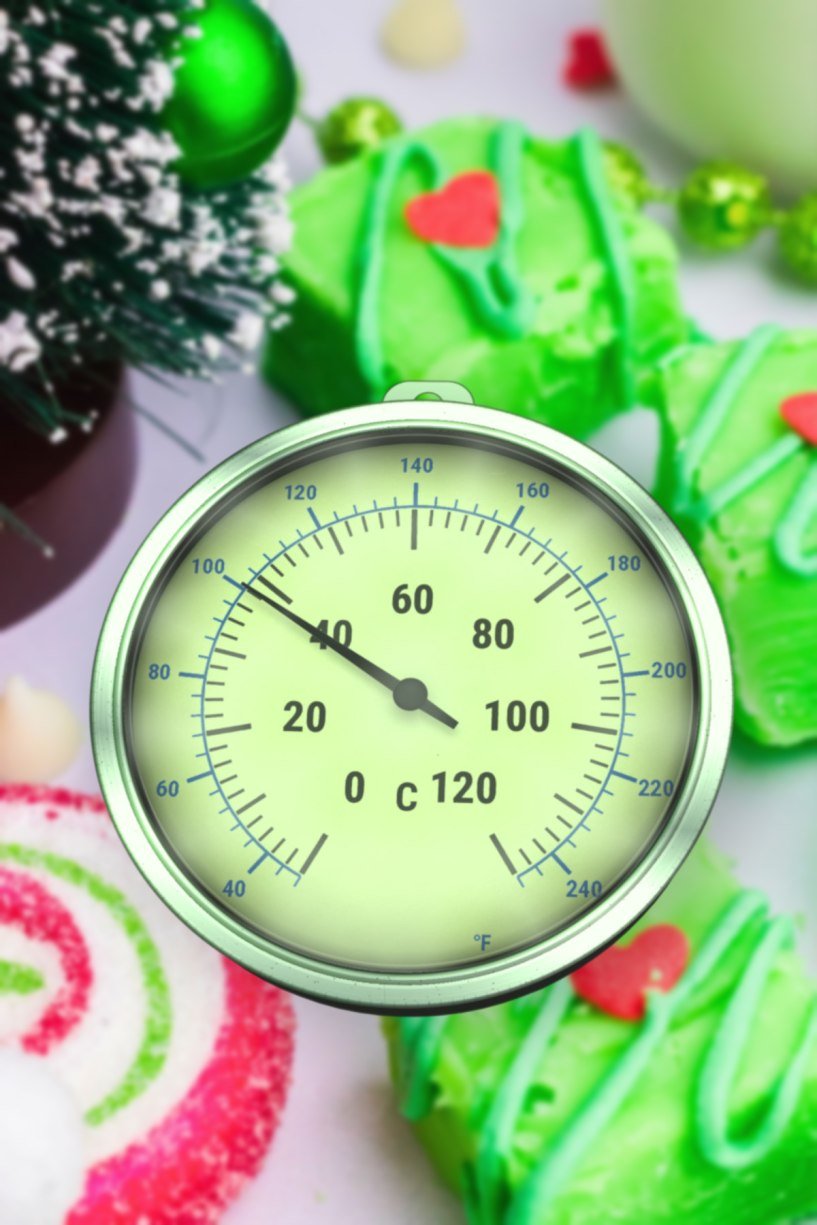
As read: **38** °C
